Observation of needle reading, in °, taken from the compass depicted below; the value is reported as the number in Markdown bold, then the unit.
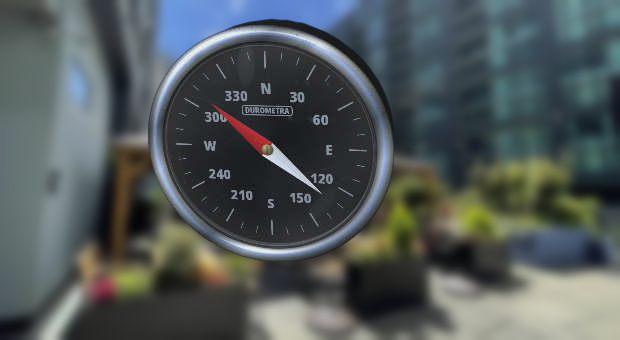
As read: **310** °
